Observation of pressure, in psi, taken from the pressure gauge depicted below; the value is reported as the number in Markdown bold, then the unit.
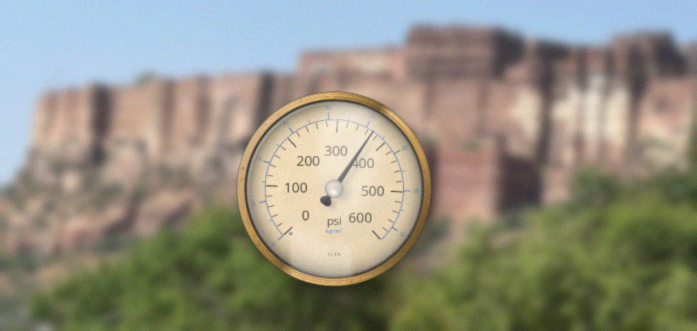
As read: **370** psi
